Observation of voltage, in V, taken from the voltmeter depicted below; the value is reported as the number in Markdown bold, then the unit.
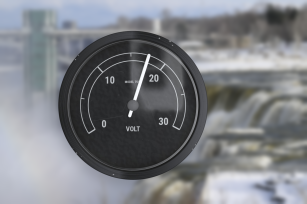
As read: **17.5** V
